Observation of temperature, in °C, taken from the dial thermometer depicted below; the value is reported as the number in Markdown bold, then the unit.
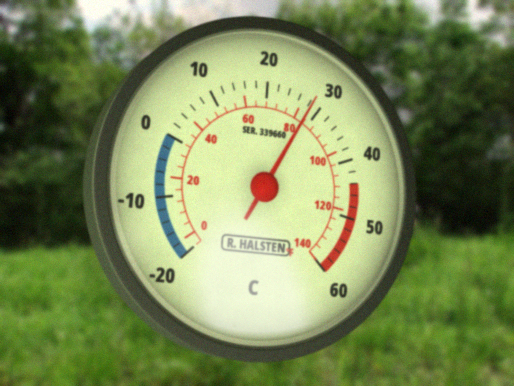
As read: **28** °C
